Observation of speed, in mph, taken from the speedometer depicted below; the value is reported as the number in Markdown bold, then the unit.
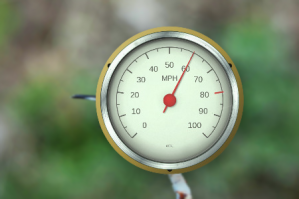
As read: **60** mph
